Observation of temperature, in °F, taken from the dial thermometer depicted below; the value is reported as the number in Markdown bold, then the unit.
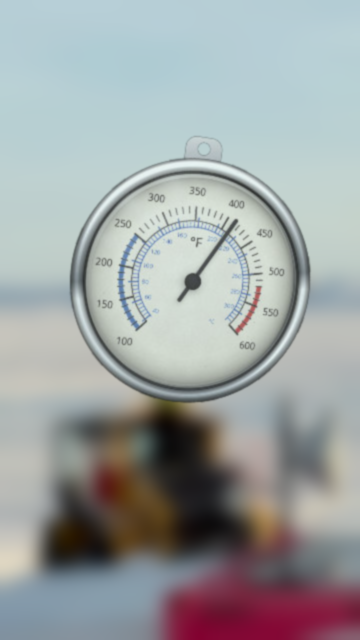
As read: **410** °F
